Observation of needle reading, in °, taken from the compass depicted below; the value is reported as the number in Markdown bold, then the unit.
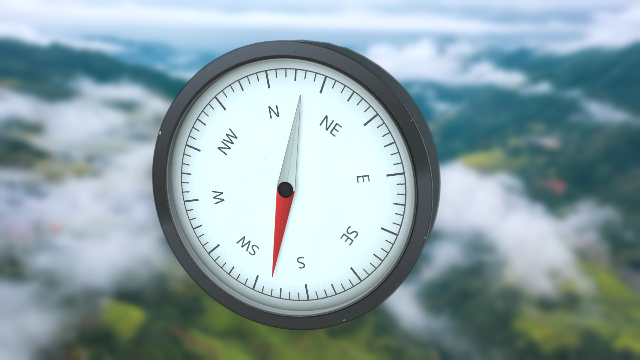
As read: **200** °
